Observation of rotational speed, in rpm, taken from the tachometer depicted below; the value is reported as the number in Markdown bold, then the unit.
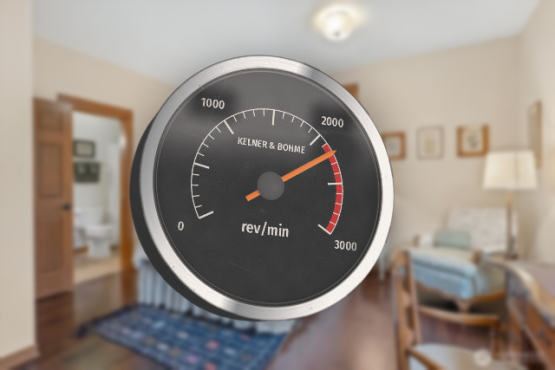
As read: **2200** rpm
